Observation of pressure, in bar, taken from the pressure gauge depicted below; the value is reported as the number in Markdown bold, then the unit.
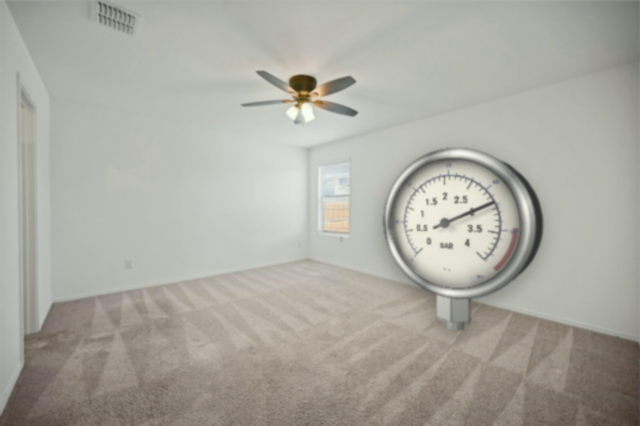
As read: **3** bar
